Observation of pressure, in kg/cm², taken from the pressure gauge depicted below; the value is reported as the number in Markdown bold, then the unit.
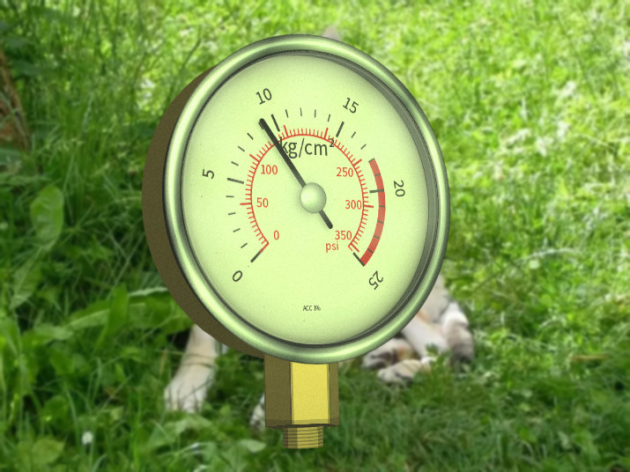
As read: **9** kg/cm²
